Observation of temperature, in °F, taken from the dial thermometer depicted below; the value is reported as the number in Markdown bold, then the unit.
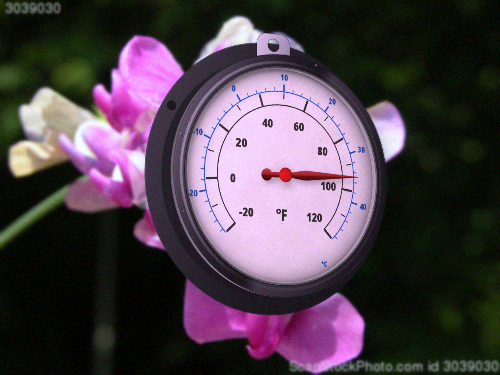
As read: **95** °F
